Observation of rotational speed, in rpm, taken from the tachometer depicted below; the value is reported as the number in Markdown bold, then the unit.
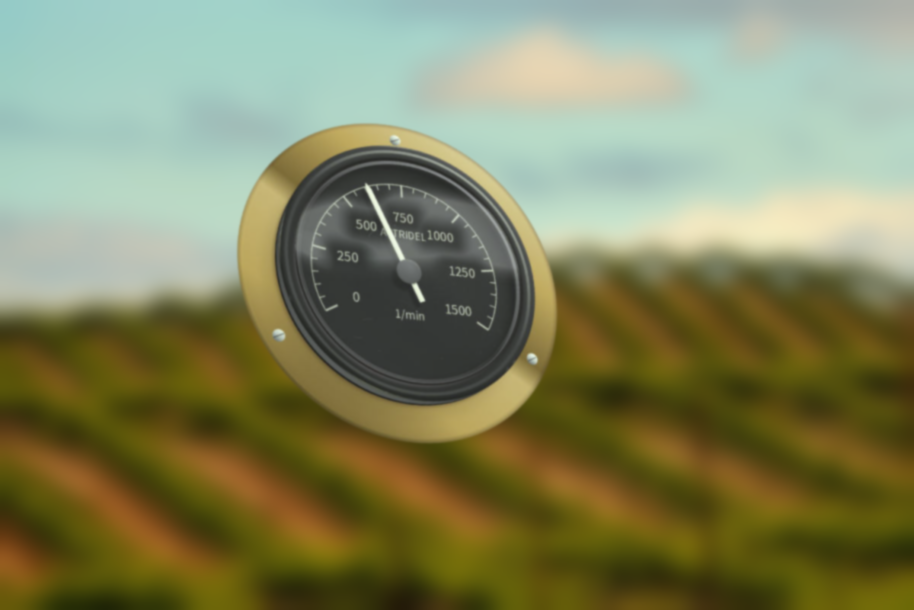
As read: **600** rpm
